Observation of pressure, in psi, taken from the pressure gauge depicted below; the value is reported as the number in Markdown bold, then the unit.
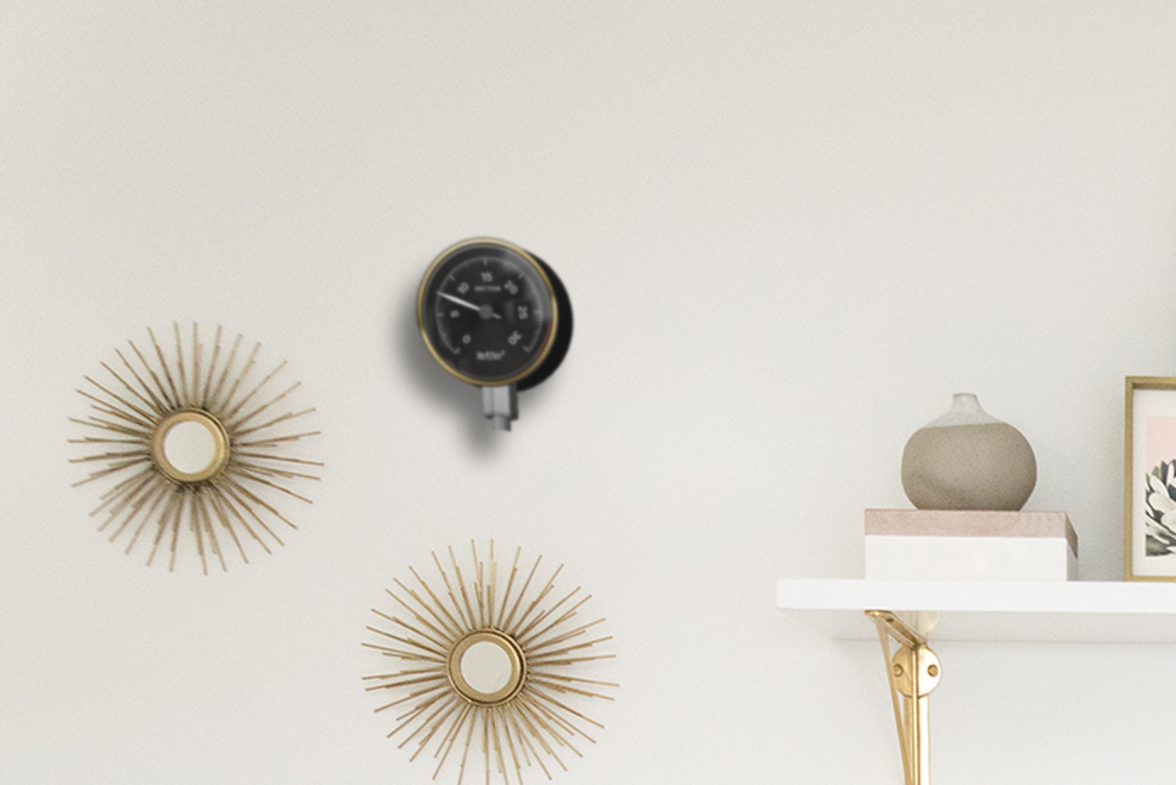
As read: **7.5** psi
